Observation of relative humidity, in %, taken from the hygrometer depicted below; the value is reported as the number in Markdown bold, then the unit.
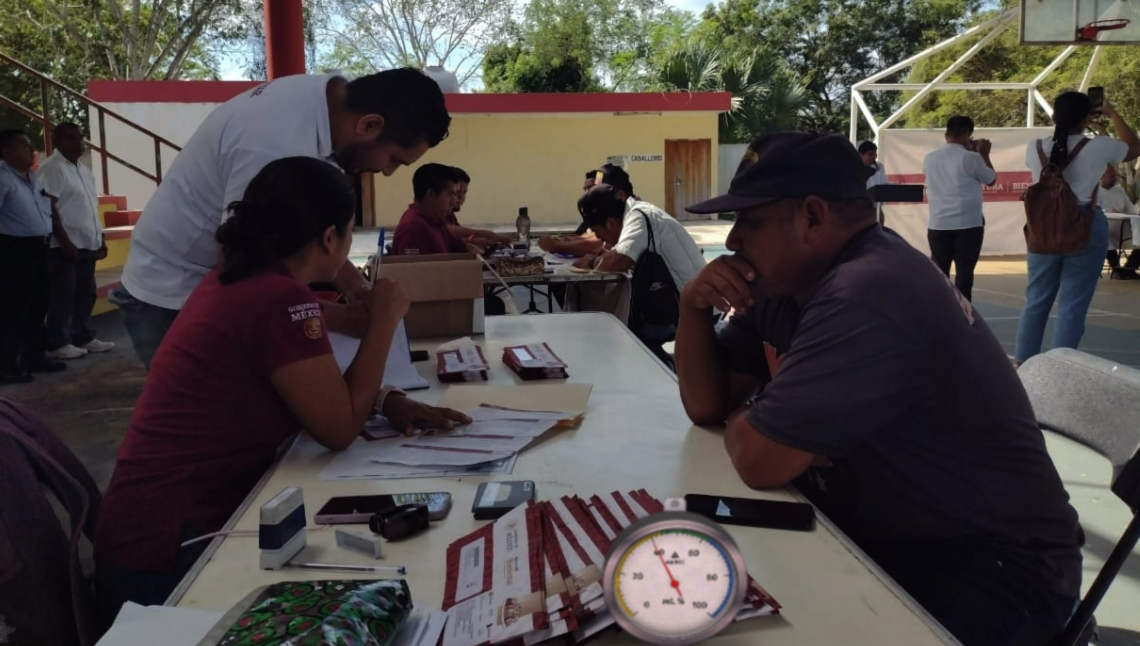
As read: **40** %
